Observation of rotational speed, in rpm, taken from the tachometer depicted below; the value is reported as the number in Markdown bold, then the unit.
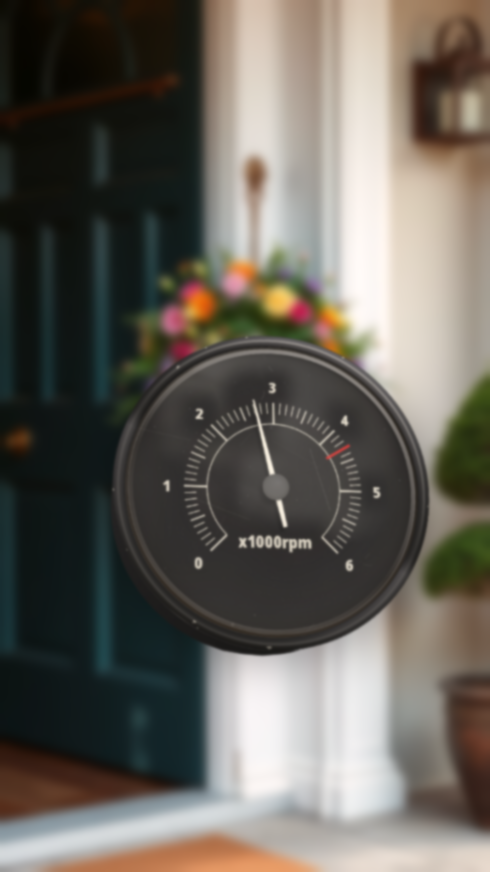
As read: **2700** rpm
